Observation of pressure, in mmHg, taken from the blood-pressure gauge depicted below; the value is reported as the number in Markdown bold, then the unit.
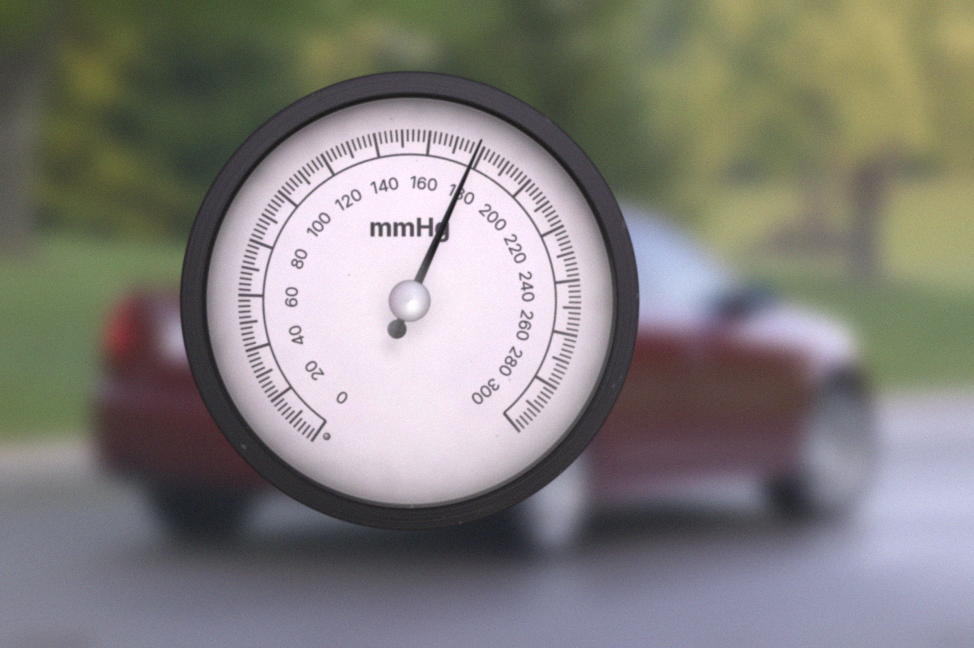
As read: **178** mmHg
